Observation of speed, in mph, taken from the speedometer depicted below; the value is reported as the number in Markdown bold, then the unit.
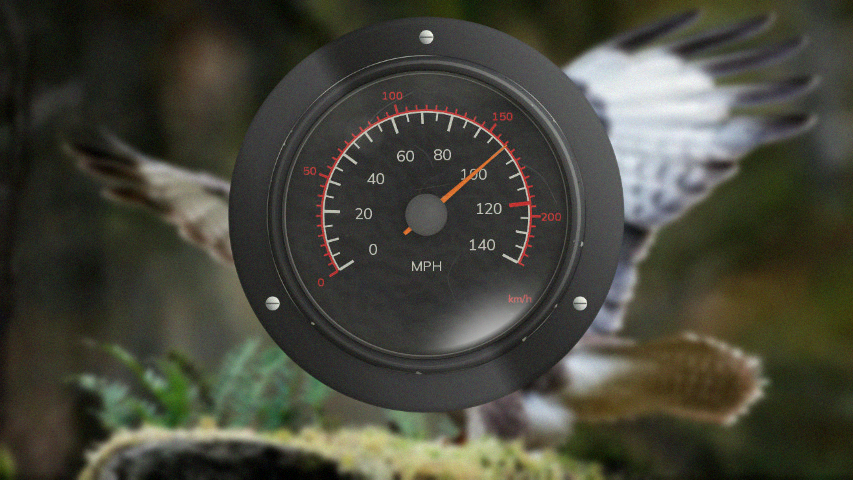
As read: **100** mph
